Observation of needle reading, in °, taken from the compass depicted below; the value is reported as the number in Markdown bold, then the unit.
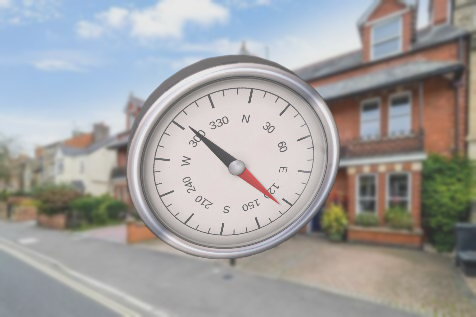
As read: **125** °
